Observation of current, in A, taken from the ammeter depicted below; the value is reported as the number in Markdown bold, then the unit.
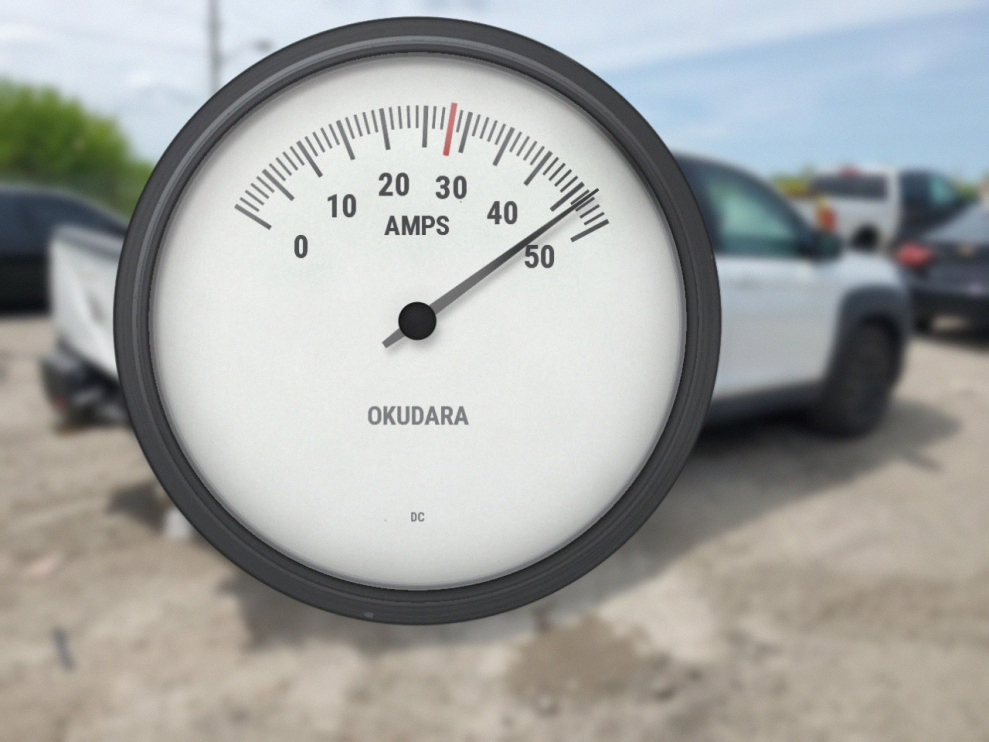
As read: **46.5** A
